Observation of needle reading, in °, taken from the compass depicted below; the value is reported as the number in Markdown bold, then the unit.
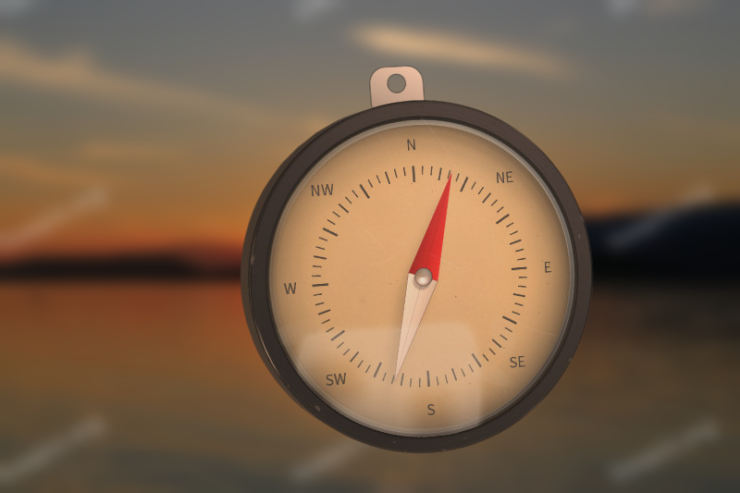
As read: **20** °
